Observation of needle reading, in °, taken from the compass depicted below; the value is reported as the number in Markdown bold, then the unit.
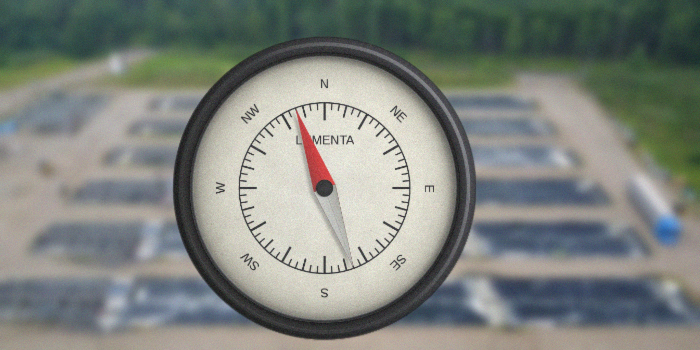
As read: **340** °
